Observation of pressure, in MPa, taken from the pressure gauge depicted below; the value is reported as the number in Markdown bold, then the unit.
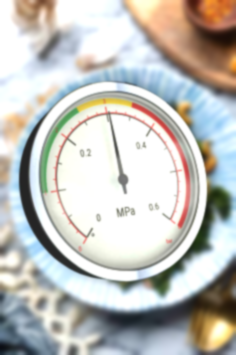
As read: **0.3** MPa
